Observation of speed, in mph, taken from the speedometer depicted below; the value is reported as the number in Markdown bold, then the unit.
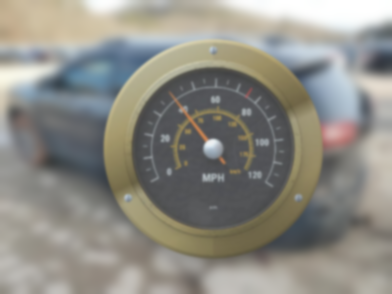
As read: **40** mph
